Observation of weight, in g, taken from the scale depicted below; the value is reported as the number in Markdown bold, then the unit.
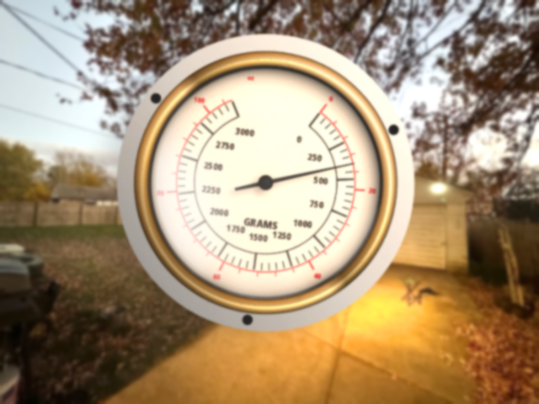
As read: **400** g
